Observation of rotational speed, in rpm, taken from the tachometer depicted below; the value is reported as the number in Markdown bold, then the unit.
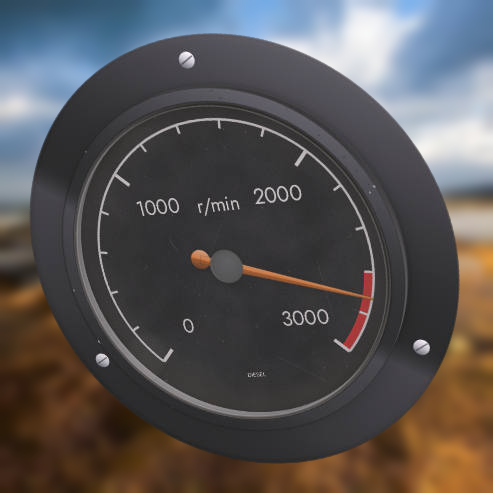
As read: **2700** rpm
